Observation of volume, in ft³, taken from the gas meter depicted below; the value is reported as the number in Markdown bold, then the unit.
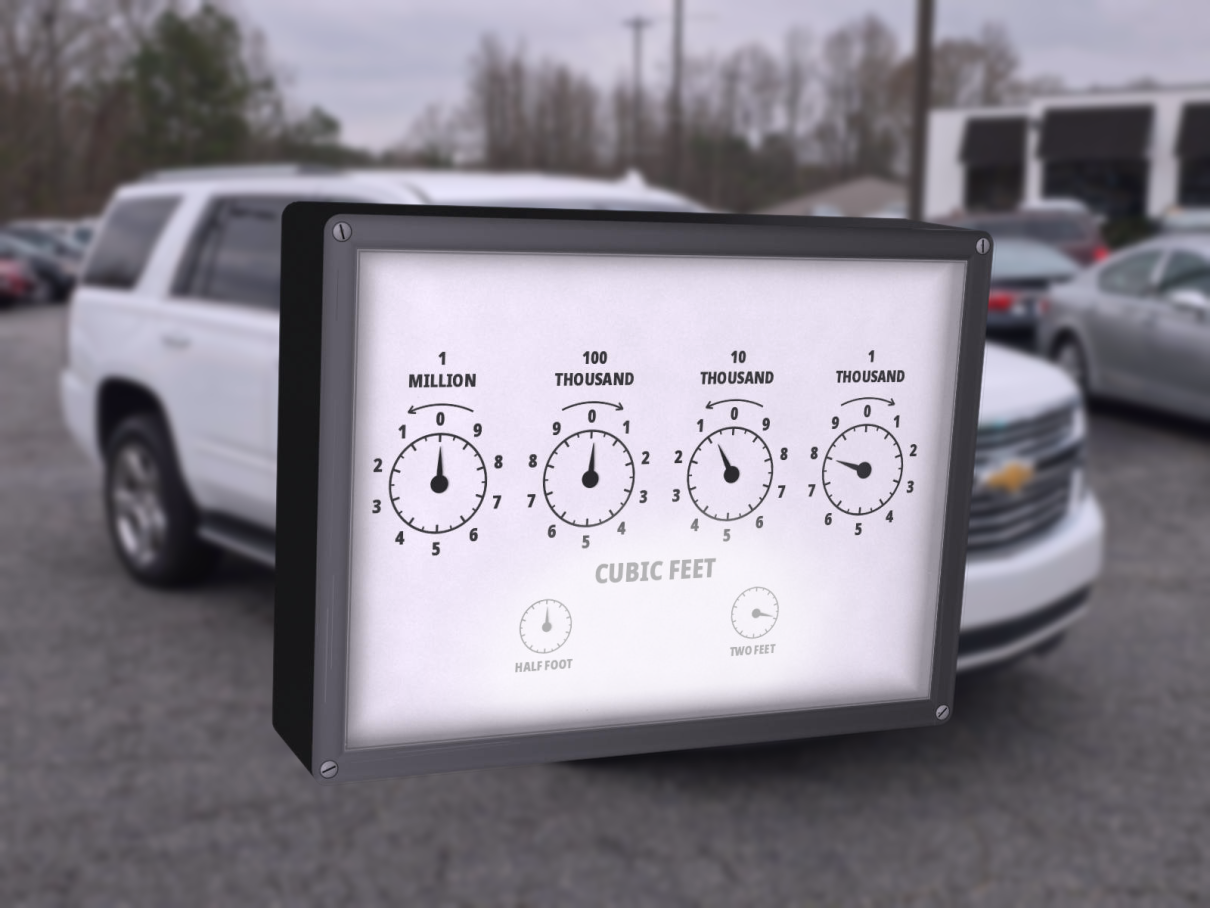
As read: **800** ft³
